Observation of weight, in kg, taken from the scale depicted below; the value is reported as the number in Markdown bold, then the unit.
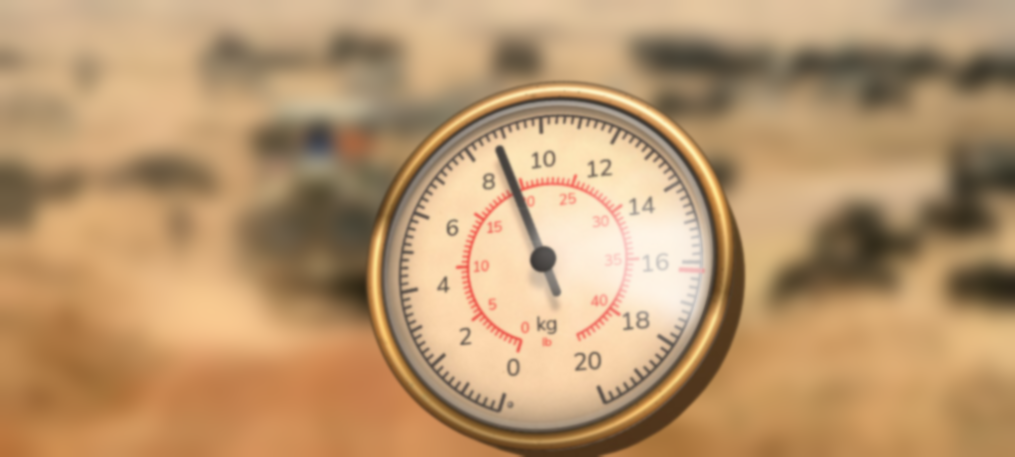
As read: **8.8** kg
